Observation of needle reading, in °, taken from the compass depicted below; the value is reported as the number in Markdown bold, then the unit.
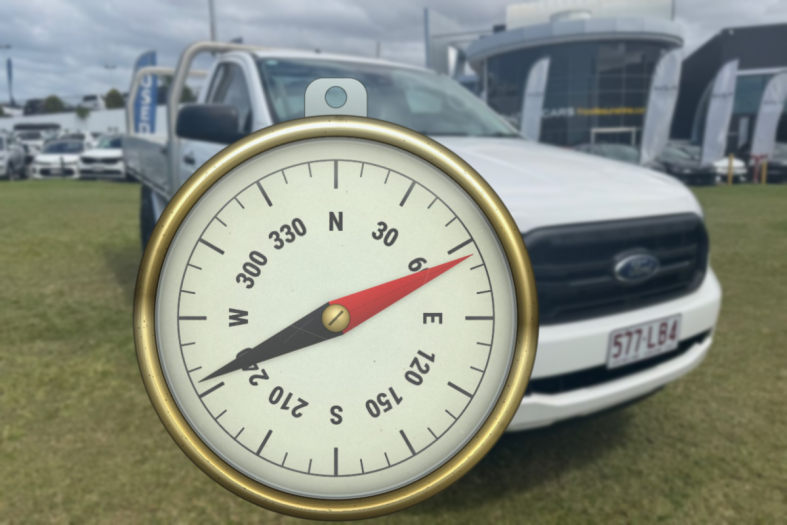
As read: **65** °
